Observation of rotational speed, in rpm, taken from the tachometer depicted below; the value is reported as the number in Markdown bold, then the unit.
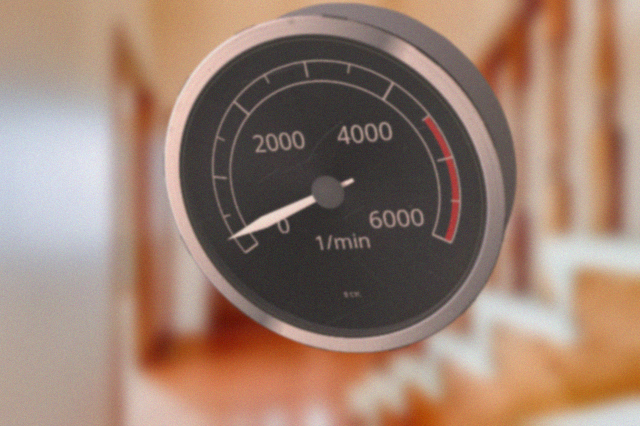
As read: **250** rpm
